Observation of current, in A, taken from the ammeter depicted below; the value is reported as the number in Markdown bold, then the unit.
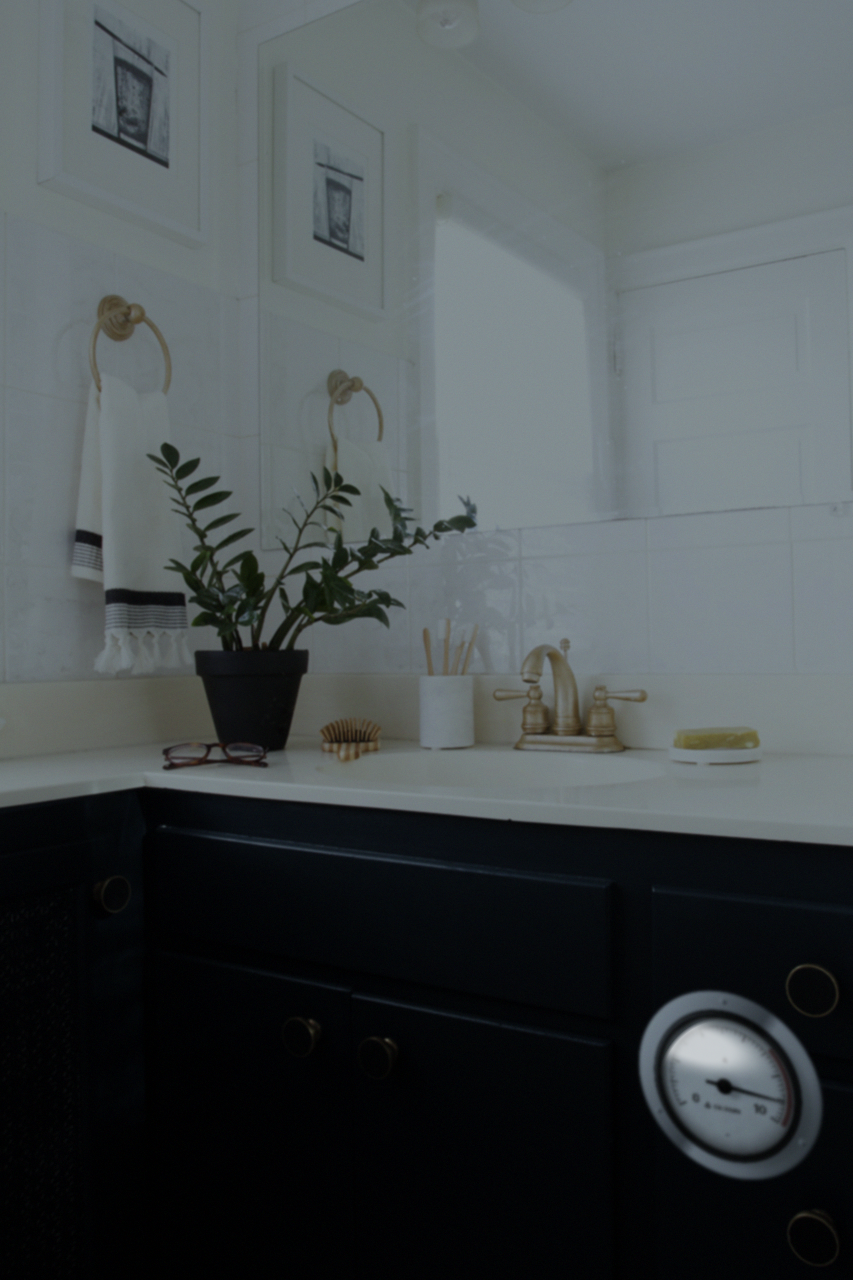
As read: **9** A
